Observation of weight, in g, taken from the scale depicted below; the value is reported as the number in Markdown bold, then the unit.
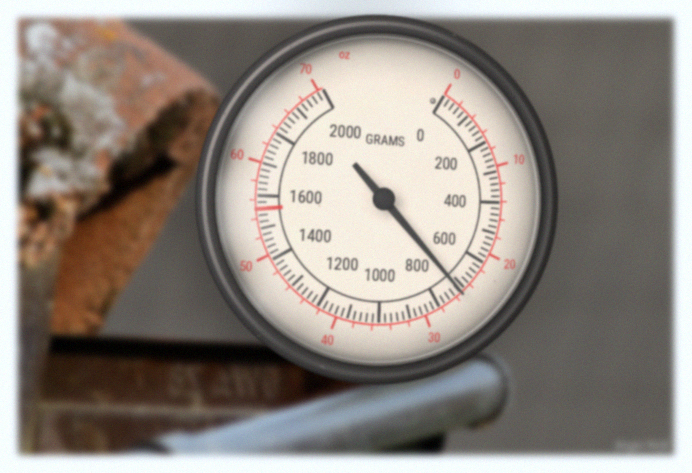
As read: **720** g
